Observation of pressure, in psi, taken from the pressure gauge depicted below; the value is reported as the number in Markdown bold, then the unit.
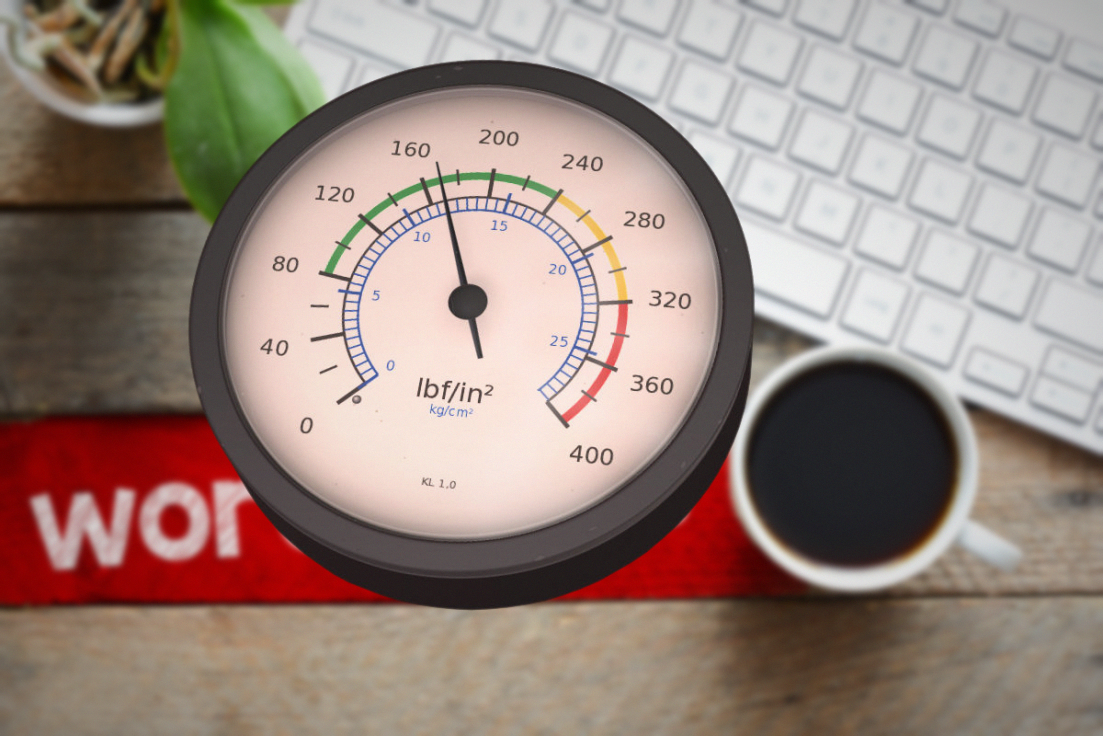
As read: **170** psi
